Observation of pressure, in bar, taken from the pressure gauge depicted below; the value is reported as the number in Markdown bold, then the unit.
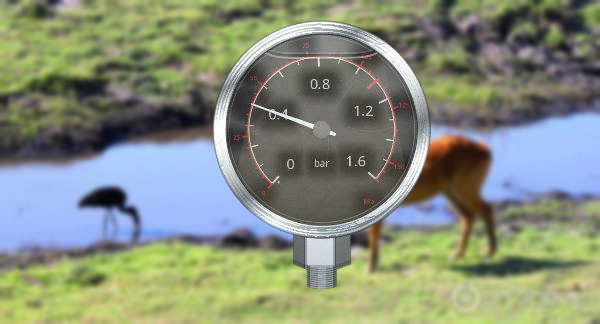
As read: **0.4** bar
